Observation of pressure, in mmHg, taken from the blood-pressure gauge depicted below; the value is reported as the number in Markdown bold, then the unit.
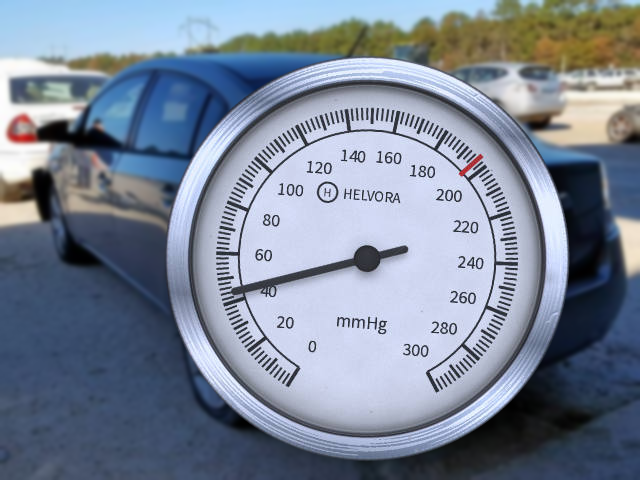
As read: **44** mmHg
